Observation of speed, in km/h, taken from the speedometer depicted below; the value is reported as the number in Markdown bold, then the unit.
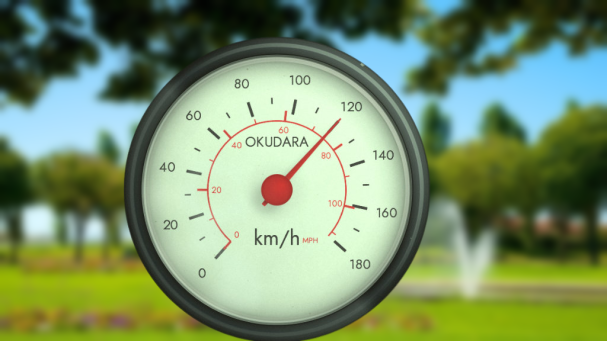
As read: **120** km/h
